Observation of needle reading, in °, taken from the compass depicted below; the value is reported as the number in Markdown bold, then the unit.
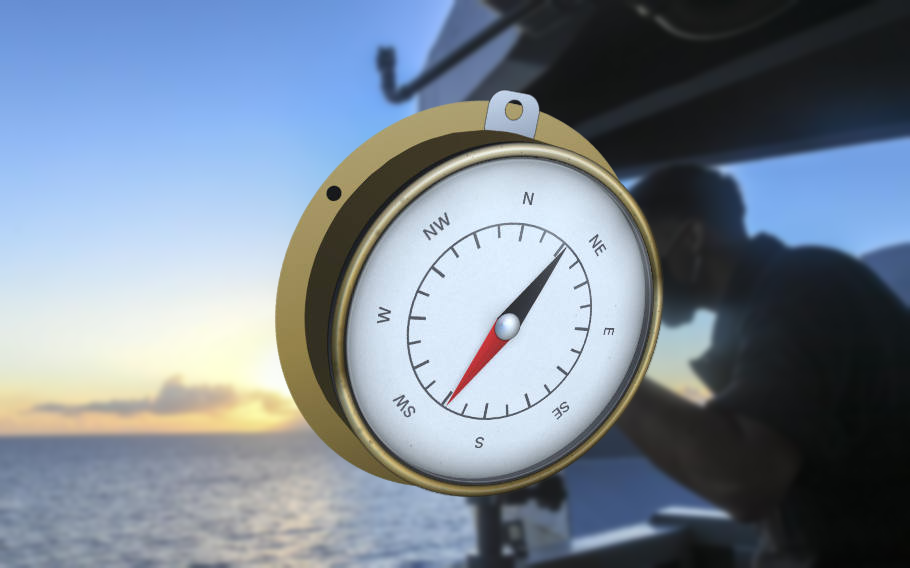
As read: **210** °
